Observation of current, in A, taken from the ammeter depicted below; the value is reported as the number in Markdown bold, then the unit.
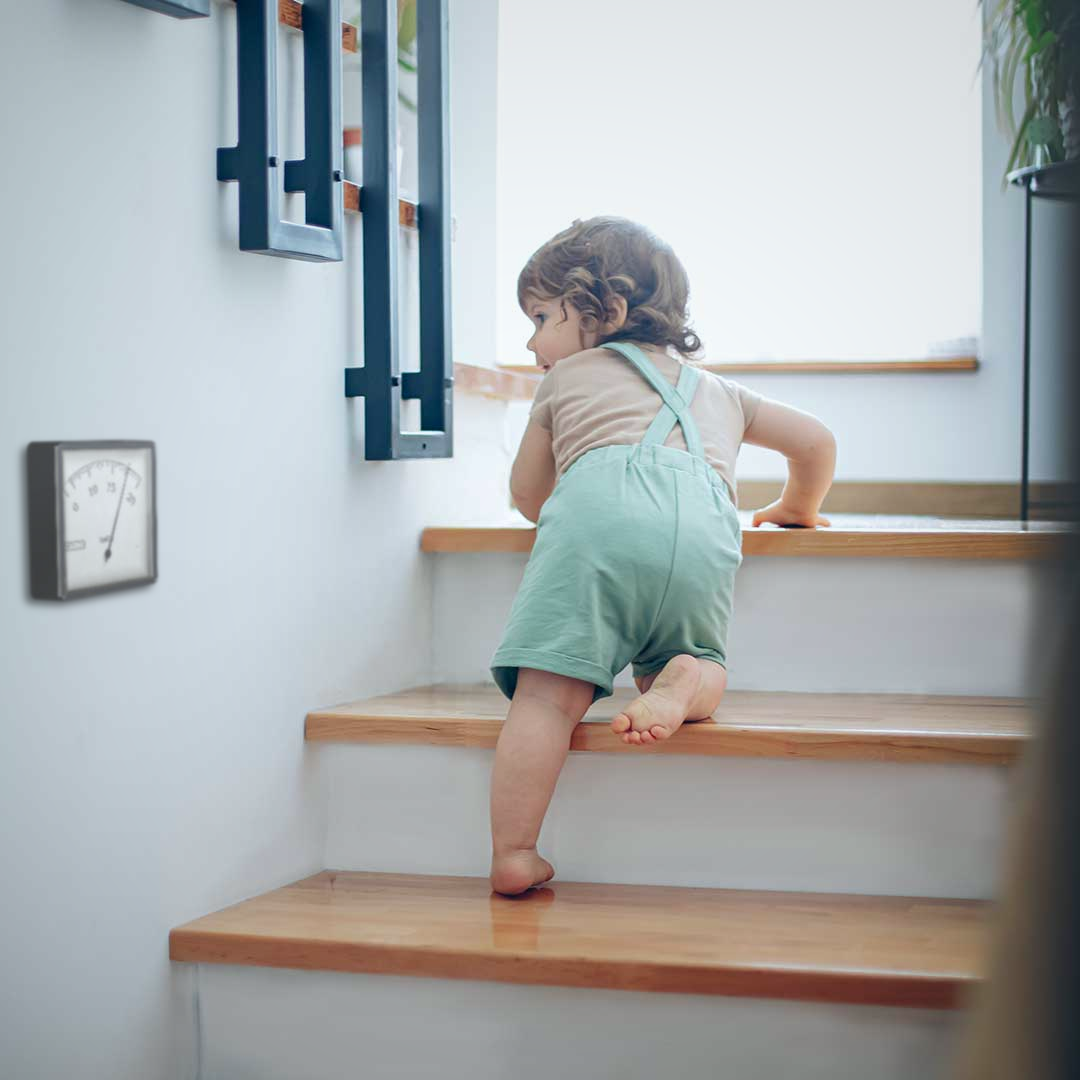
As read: **17.5** A
